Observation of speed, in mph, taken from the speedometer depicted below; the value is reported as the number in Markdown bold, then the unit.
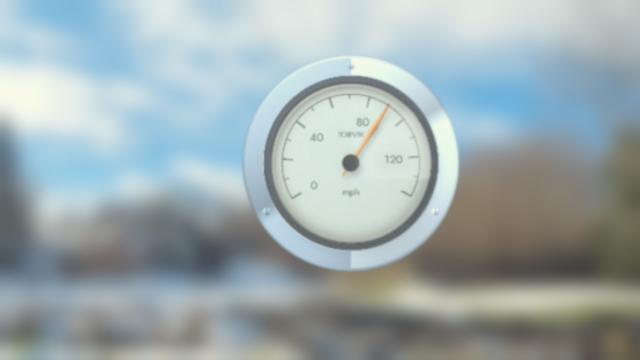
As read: **90** mph
